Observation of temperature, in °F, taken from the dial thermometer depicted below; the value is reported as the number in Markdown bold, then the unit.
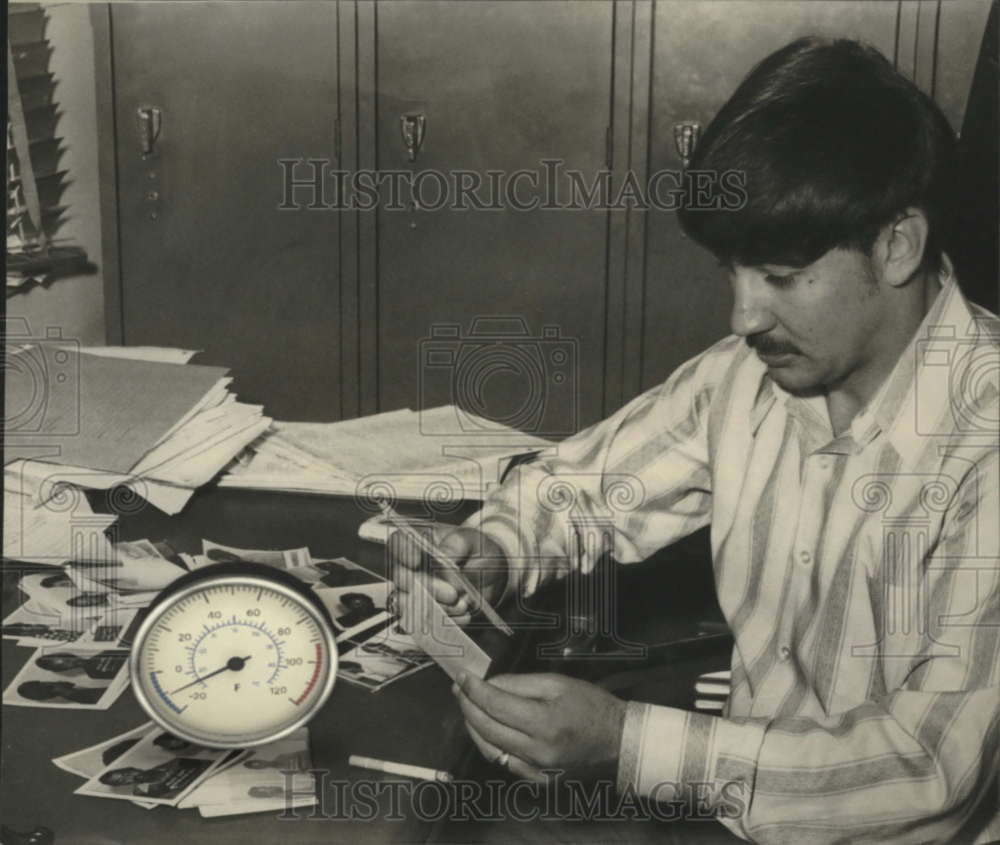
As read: **-10** °F
